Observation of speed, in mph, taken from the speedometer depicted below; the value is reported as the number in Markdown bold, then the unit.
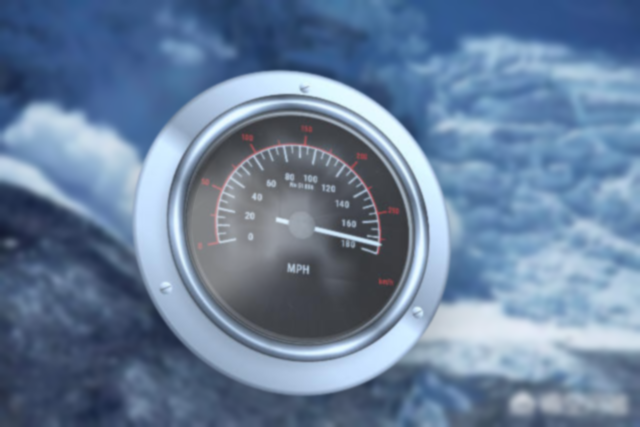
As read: **175** mph
